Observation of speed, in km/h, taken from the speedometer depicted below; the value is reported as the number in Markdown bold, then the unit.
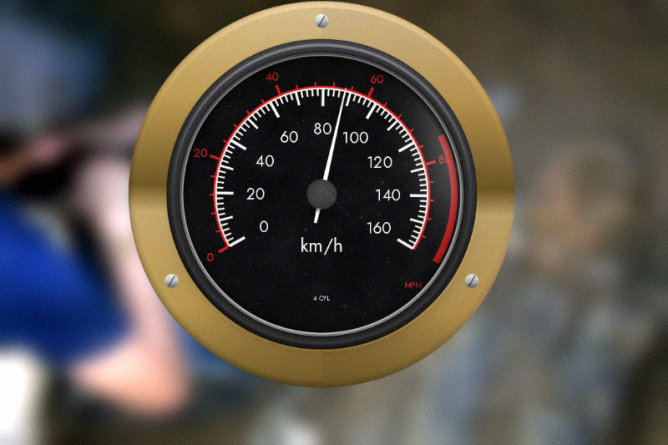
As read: **88** km/h
